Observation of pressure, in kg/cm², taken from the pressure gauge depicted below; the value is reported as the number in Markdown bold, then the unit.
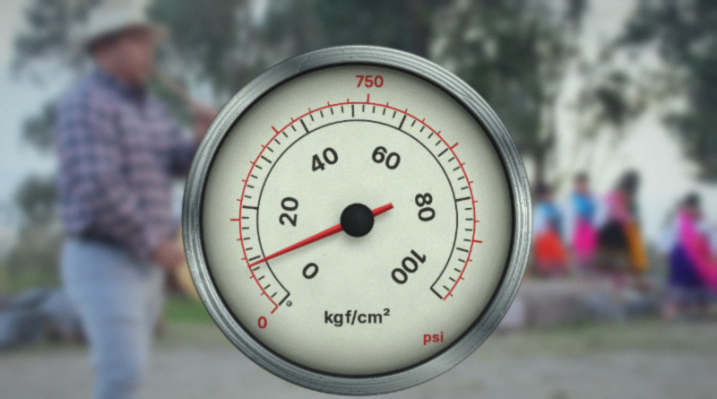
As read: **9** kg/cm²
